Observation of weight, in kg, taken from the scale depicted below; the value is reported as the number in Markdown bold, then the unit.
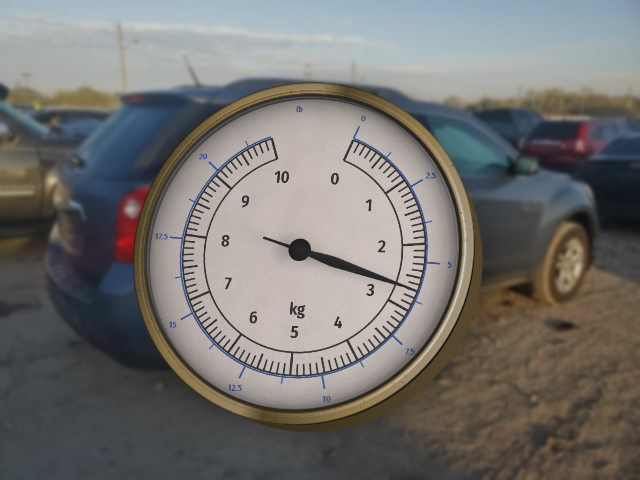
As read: **2.7** kg
